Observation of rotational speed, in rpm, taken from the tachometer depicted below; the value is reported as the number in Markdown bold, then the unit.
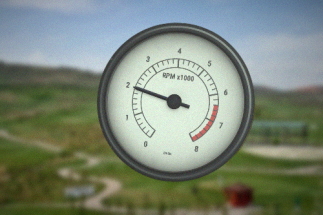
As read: **2000** rpm
